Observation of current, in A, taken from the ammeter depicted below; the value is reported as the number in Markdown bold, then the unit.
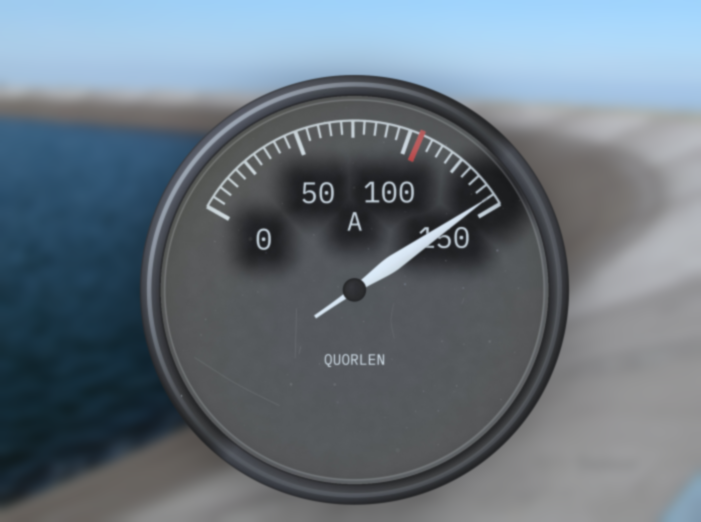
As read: **145** A
